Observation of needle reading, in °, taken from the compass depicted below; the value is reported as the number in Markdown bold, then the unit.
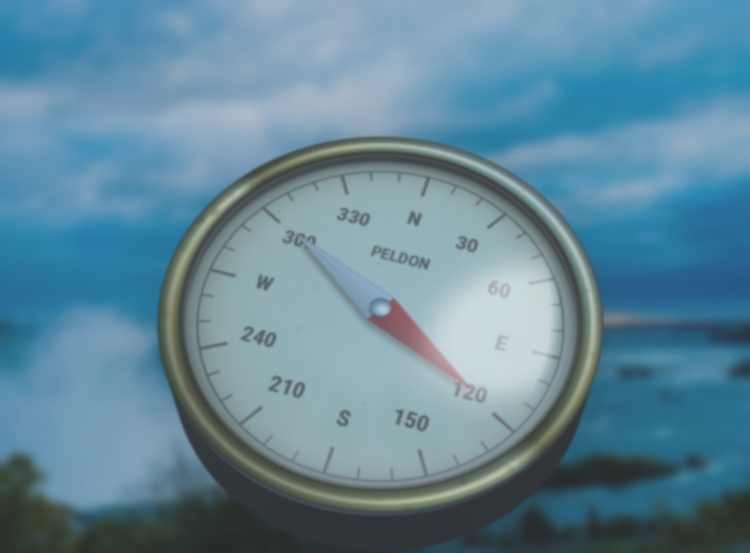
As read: **120** °
